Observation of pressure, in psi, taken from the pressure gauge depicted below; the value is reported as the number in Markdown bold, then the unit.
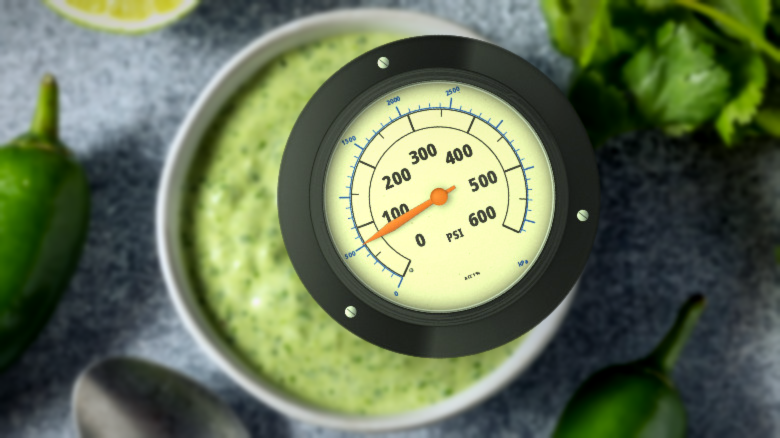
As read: **75** psi
